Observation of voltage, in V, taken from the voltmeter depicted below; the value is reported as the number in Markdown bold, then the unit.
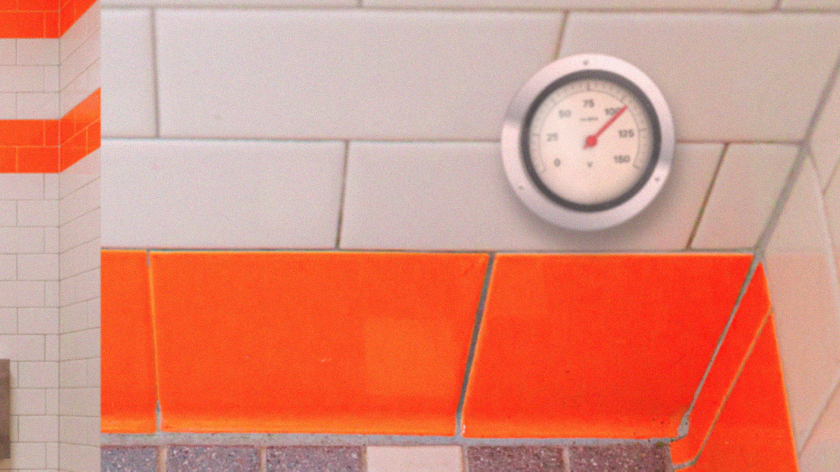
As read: **105** V
